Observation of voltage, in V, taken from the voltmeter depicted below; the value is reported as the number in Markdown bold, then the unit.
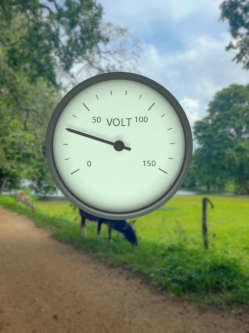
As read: **30** V
